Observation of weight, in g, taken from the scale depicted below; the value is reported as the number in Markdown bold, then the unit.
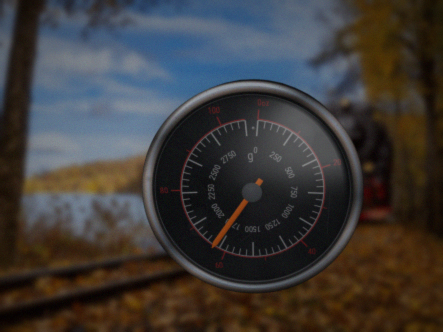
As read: **1800** g
